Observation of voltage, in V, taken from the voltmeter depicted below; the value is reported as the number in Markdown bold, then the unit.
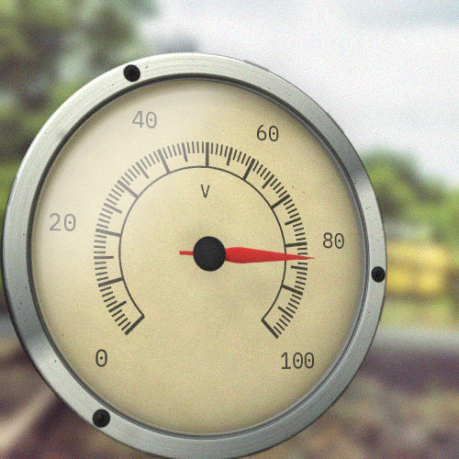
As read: **83** V
